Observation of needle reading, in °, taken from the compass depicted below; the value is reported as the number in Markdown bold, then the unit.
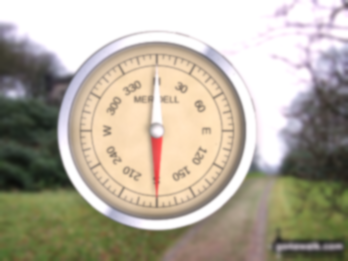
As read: **180** °
